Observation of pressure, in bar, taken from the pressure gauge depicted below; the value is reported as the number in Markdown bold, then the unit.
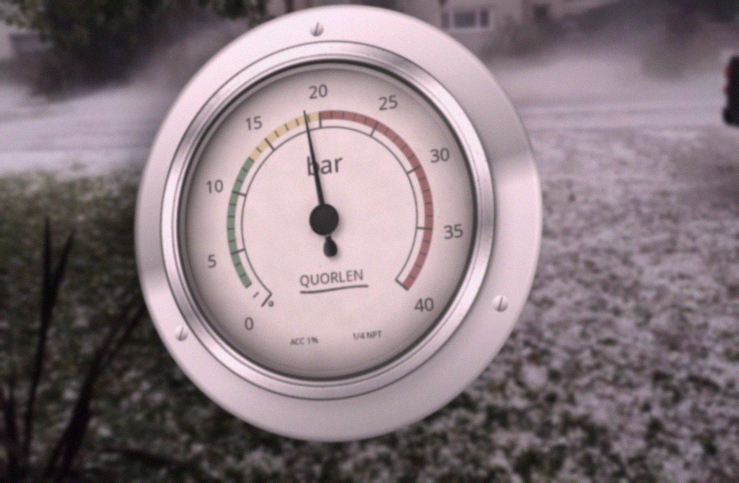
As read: **19** bar
